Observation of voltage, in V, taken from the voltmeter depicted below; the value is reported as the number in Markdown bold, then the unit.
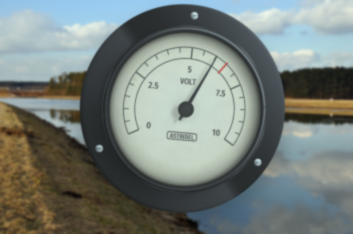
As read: **6** V
